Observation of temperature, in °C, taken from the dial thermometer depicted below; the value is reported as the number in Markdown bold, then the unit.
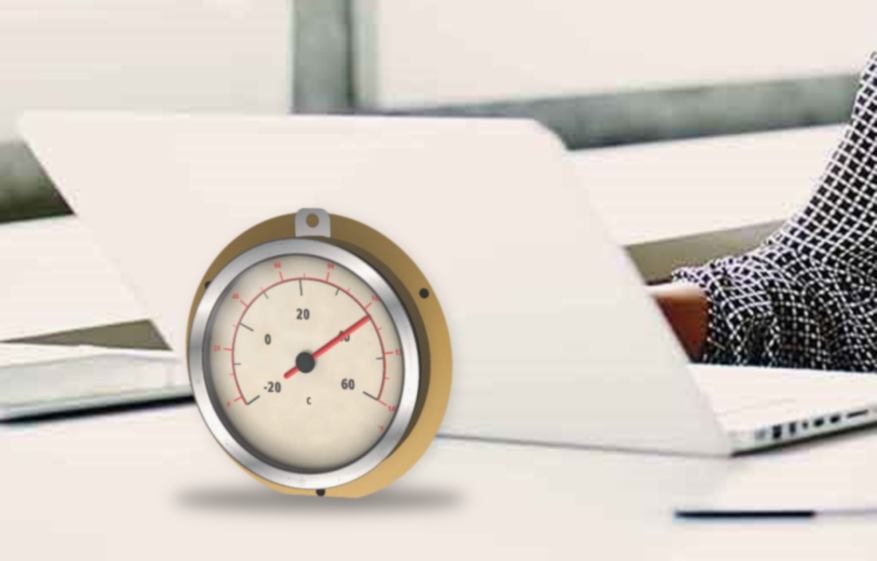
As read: **40** °C
